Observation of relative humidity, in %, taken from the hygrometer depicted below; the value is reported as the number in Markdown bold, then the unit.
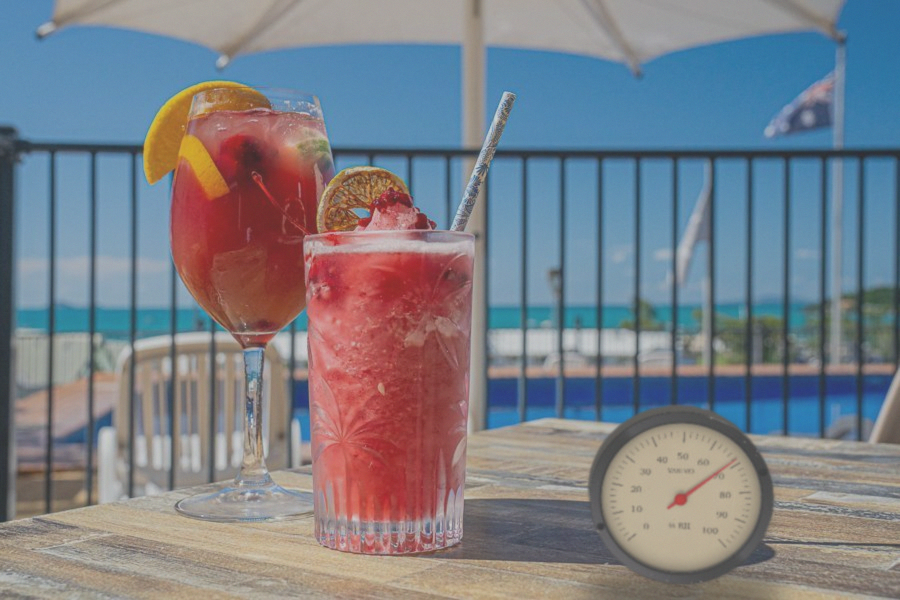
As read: **68** %
